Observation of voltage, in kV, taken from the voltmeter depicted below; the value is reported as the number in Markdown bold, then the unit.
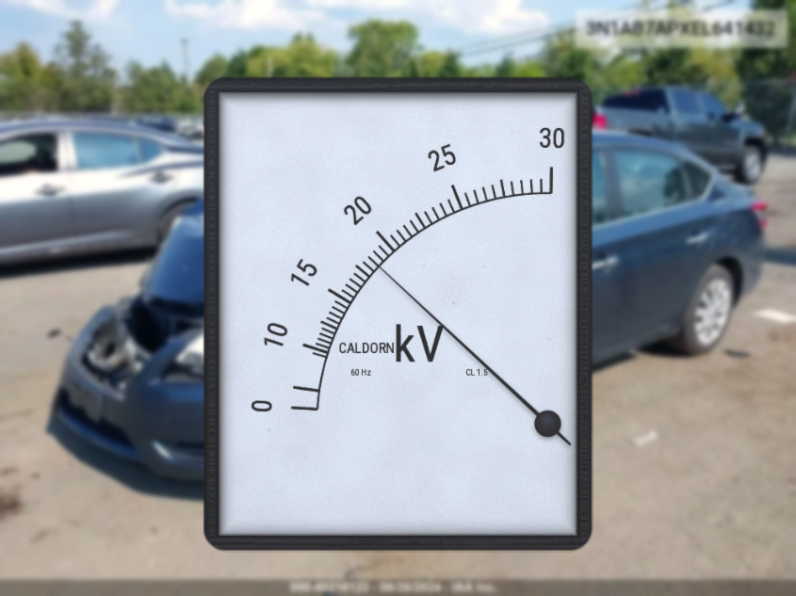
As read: **18.5** kV
